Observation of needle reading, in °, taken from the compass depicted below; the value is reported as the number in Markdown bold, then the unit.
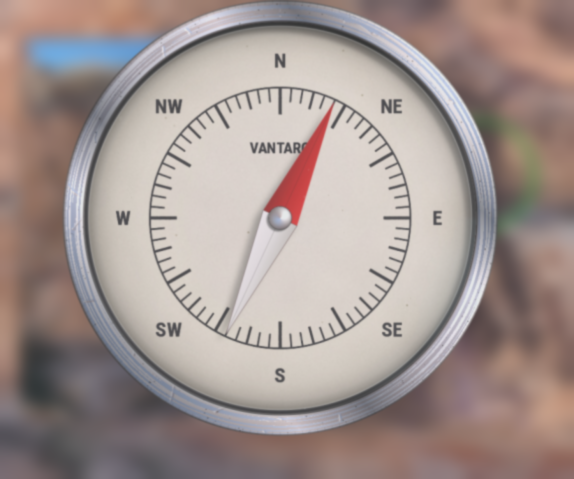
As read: **25** °
